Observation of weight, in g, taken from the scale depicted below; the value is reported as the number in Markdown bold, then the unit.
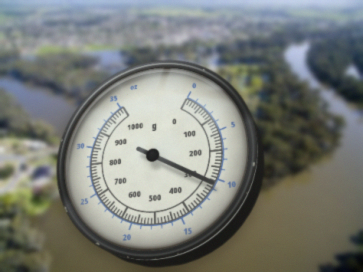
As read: **300** g
